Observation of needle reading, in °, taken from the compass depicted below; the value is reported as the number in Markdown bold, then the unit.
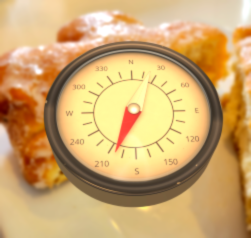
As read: **202.5** °
